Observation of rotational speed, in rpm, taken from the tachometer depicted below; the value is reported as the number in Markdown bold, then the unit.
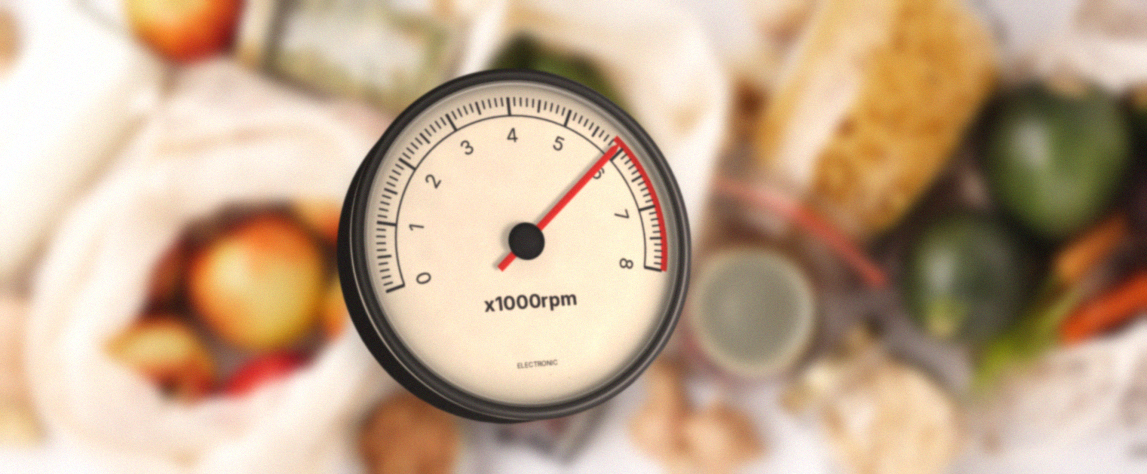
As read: **5900** rpm
